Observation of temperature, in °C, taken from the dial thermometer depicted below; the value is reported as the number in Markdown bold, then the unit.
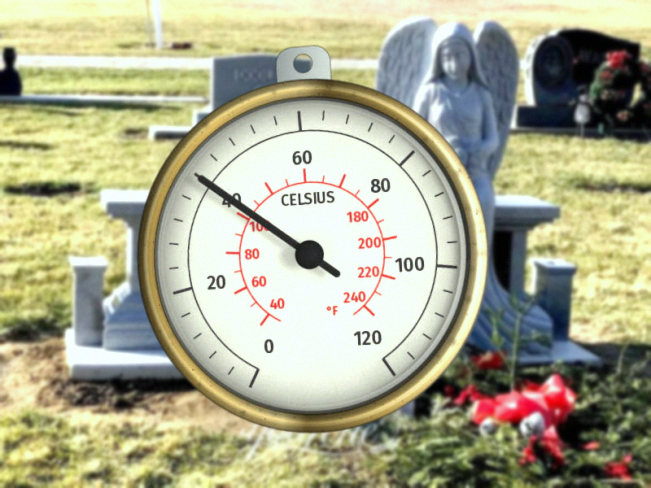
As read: **40** °C
